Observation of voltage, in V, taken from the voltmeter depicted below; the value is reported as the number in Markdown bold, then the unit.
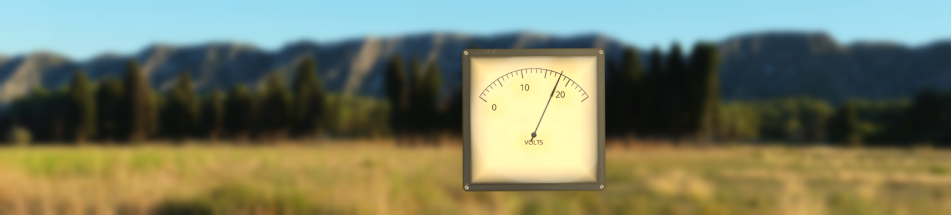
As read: **18** V
